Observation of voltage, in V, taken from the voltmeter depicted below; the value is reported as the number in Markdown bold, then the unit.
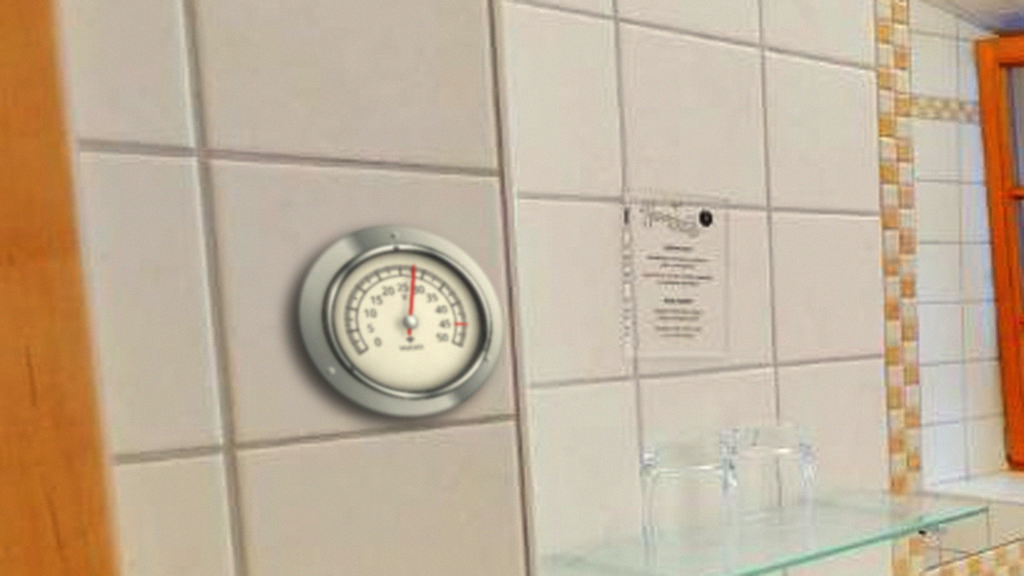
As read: **27.5** V
